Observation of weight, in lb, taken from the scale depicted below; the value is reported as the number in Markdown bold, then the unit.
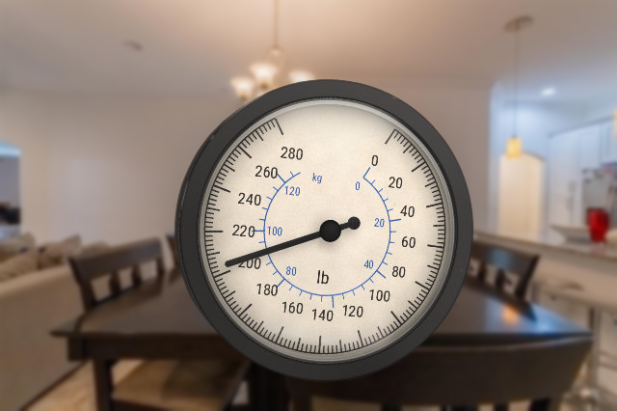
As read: **204** lb
